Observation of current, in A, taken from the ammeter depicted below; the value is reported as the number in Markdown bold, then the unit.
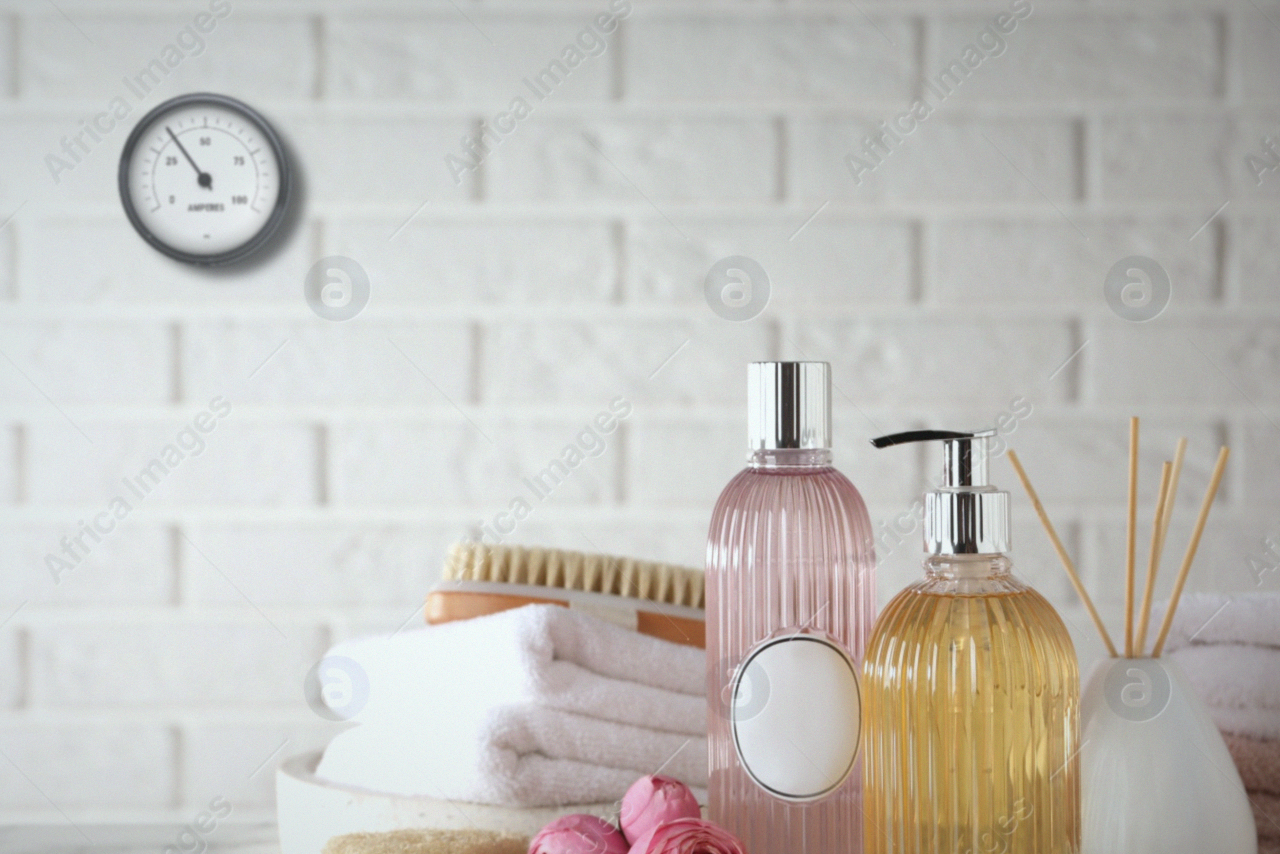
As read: **35** A
